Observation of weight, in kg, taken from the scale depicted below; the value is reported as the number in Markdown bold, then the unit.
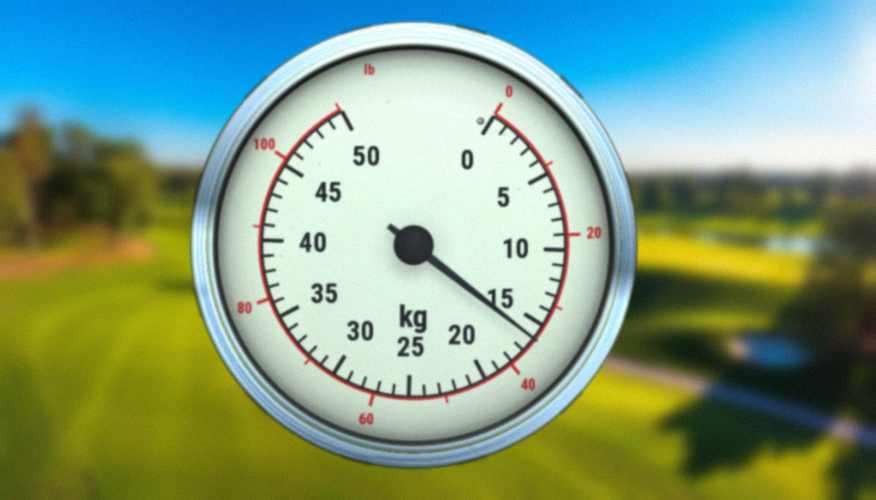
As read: **16** kg
